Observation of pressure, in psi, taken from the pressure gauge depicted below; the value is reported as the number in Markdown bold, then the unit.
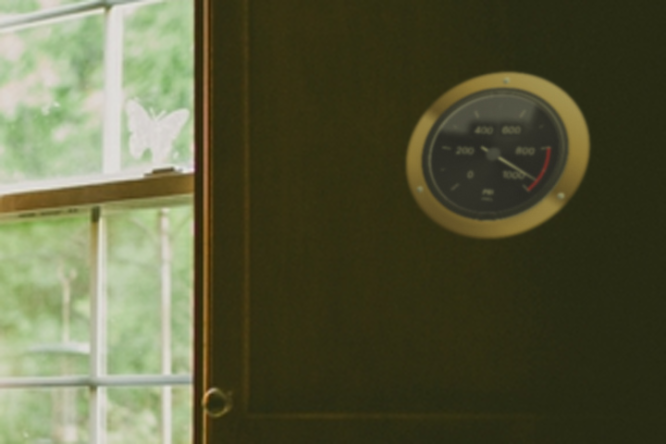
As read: **950** psi
